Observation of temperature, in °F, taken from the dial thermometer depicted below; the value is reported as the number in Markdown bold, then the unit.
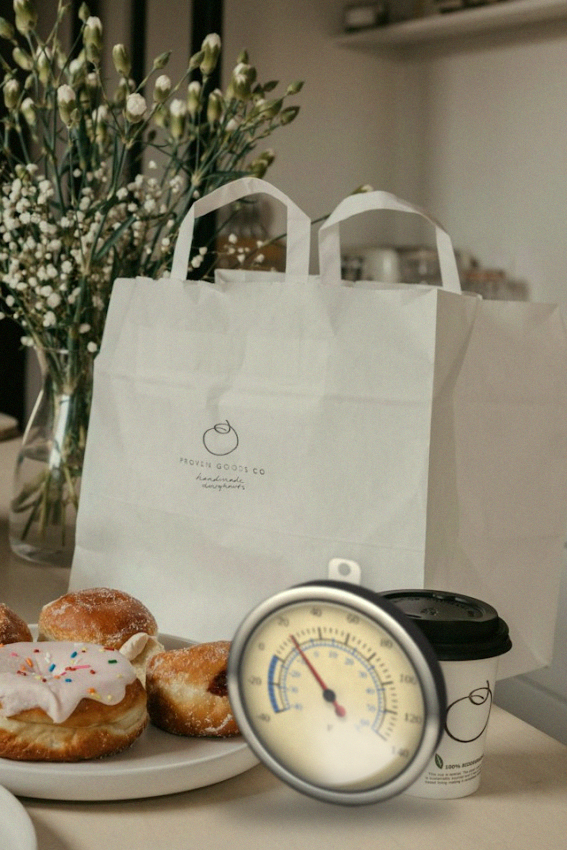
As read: **20** °F
